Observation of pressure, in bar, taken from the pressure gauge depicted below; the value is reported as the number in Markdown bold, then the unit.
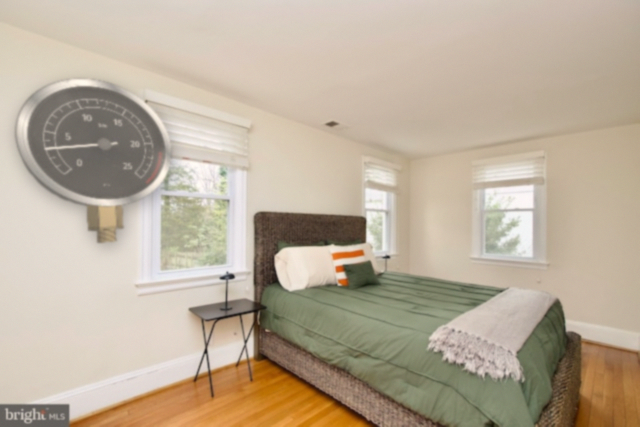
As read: **3** bar
